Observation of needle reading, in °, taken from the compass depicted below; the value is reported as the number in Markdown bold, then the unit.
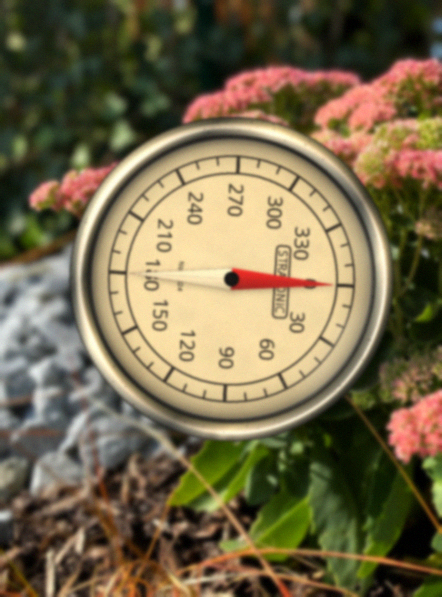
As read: **0** °
